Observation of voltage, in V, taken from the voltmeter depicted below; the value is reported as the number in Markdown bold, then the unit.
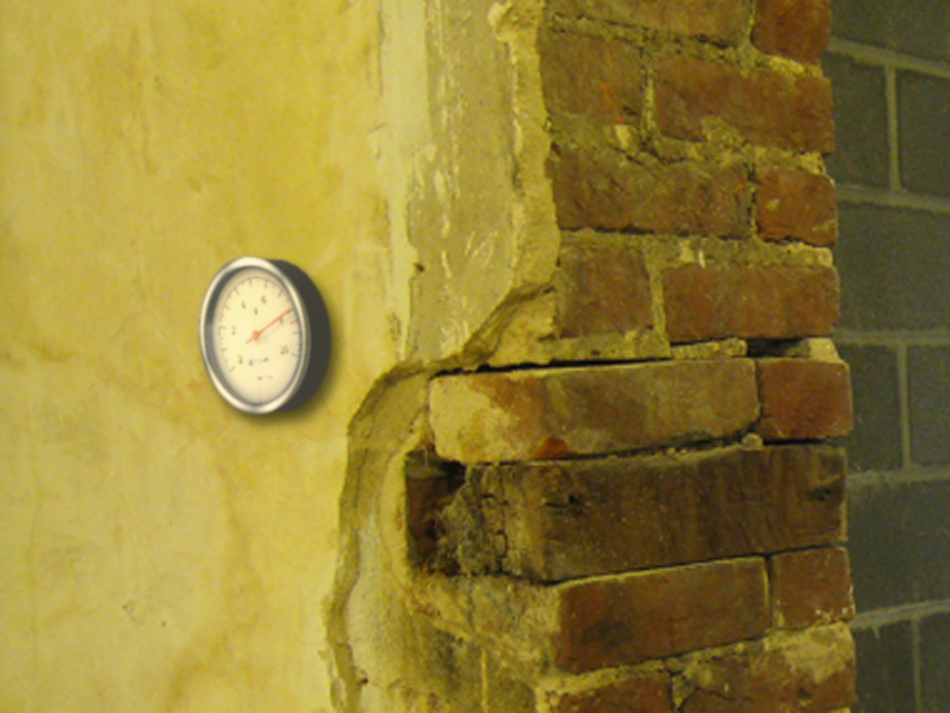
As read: **8** V
